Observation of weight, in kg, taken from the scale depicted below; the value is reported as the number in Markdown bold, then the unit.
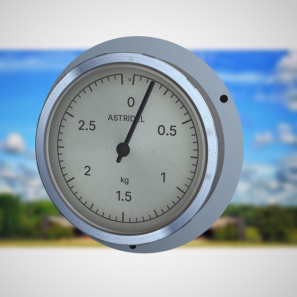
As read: **0.15** kg
